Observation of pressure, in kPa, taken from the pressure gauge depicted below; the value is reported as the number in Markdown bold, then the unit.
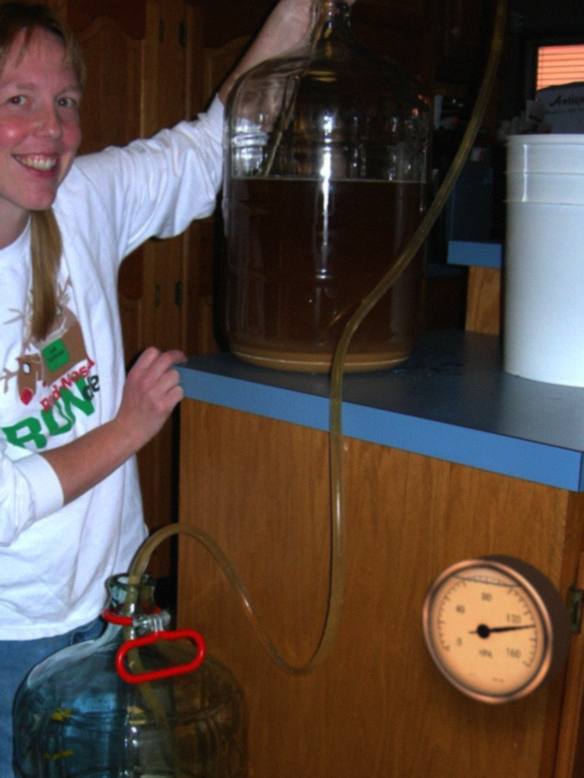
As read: **130** kPa
